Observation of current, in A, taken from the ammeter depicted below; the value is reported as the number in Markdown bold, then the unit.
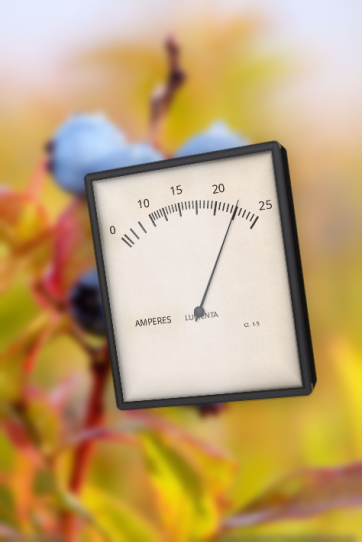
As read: **22.5** A
